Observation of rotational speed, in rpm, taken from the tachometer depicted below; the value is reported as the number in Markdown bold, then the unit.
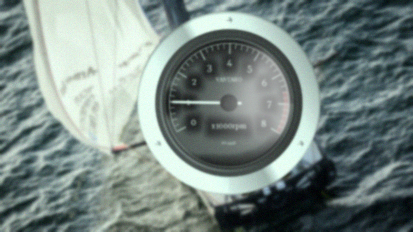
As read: **1000** rpm
